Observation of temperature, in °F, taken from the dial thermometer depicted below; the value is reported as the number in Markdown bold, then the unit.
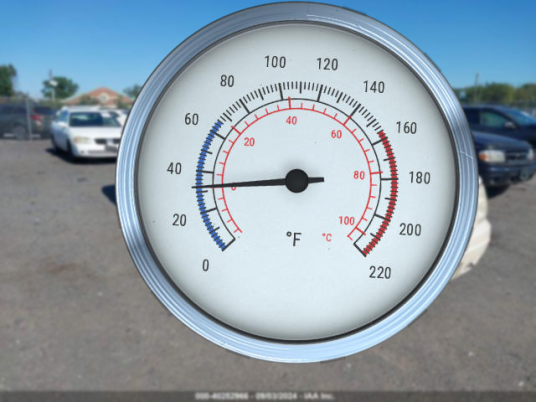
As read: **32** °F
